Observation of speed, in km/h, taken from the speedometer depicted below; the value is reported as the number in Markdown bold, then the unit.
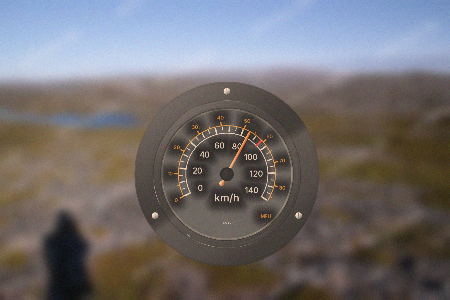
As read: **85** km/h
